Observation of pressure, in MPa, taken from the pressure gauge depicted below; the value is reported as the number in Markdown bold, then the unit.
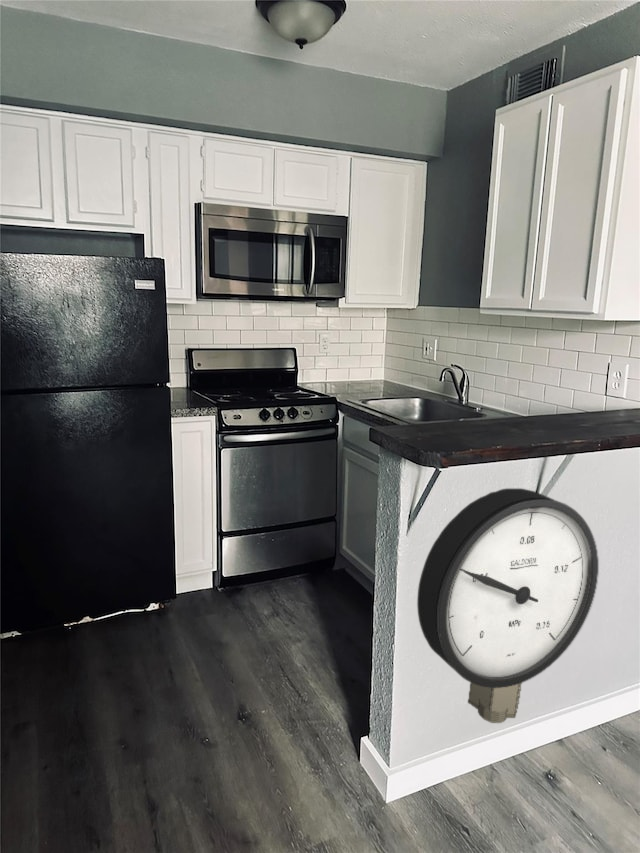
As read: **0.04** MPa
